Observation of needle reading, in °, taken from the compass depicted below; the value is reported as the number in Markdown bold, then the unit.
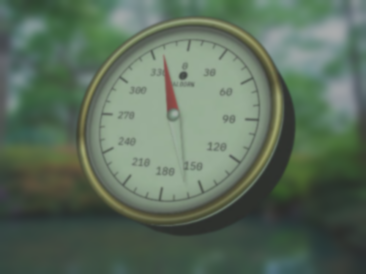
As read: **340** °
